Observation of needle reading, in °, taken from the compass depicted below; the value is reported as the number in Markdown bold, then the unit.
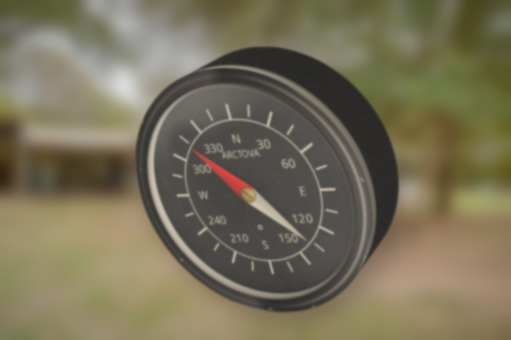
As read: **315** °
